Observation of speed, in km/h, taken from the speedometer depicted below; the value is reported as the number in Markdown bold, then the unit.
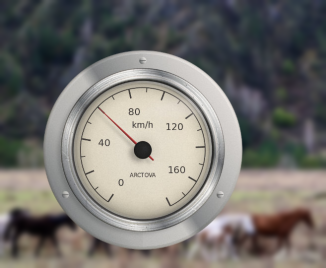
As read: **60** km/h
